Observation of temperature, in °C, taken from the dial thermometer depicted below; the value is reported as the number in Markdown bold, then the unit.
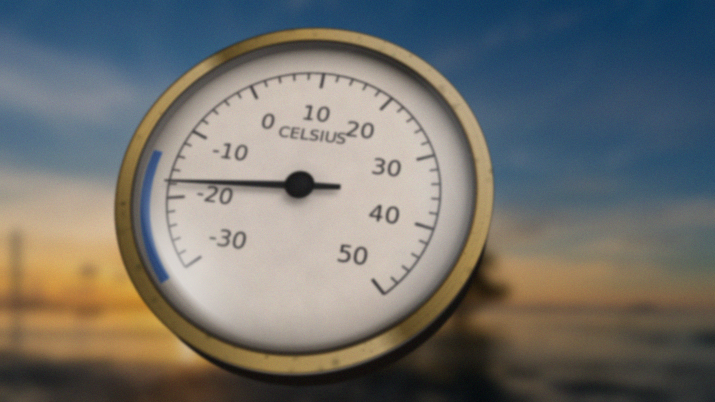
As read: **-18** °C
